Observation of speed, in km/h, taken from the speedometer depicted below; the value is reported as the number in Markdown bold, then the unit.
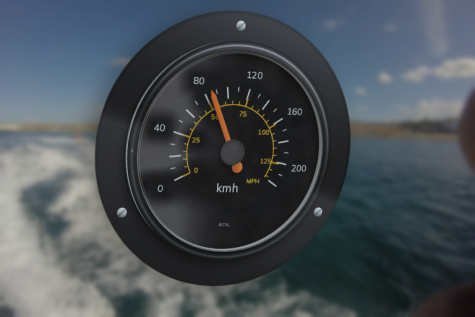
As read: **85** km/h
